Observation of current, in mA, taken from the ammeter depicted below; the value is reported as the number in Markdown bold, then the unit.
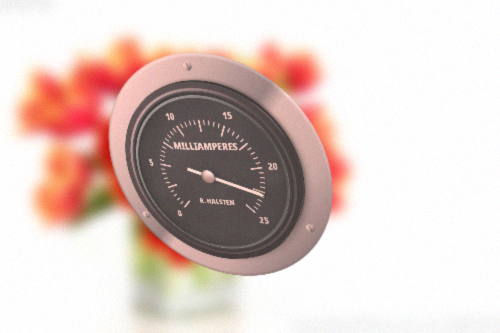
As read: **22.5** mA
